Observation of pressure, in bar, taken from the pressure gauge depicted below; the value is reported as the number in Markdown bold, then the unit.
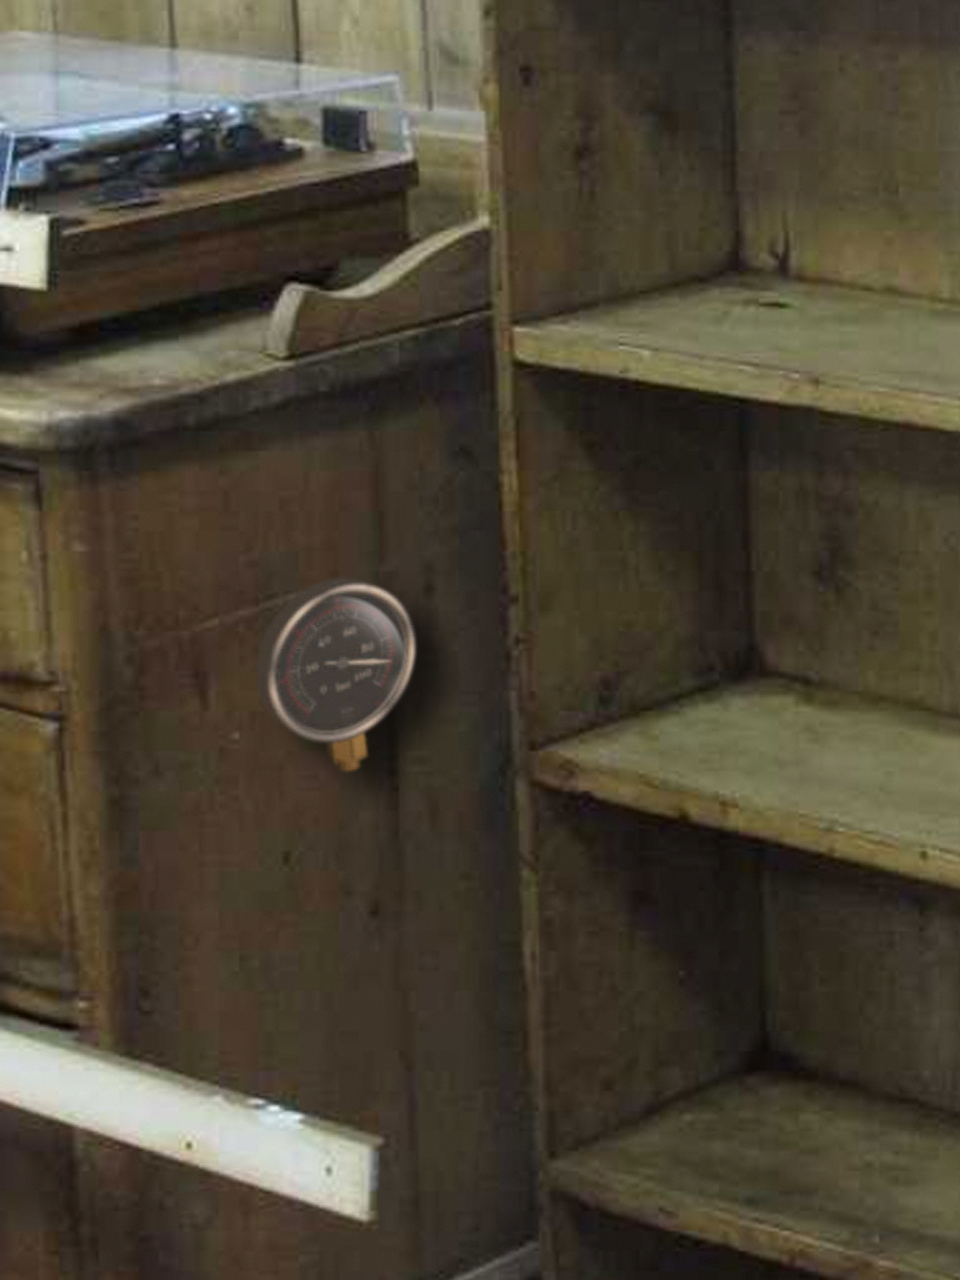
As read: **90** bar
